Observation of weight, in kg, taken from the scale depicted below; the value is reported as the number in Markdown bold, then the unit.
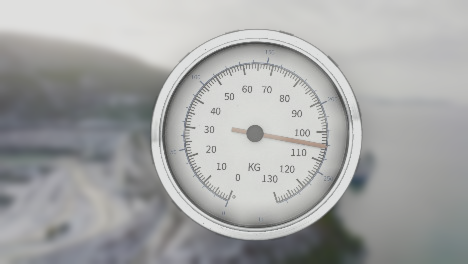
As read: **105** kg
